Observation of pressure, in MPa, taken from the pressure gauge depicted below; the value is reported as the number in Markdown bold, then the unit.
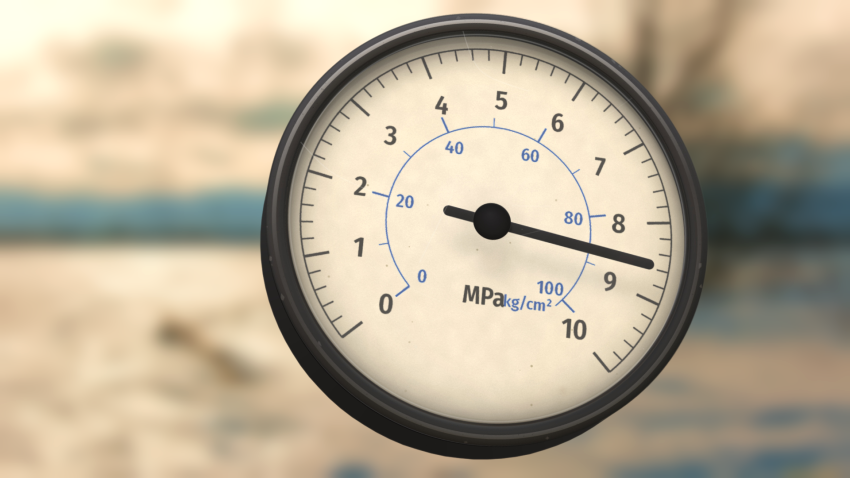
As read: **8.6** MPa
